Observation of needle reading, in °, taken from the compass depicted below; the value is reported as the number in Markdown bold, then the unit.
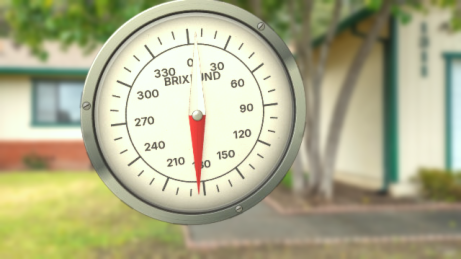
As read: **185** °
